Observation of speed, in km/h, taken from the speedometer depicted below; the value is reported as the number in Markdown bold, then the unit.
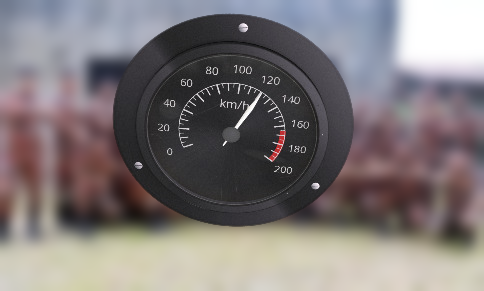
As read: **120** km/h
